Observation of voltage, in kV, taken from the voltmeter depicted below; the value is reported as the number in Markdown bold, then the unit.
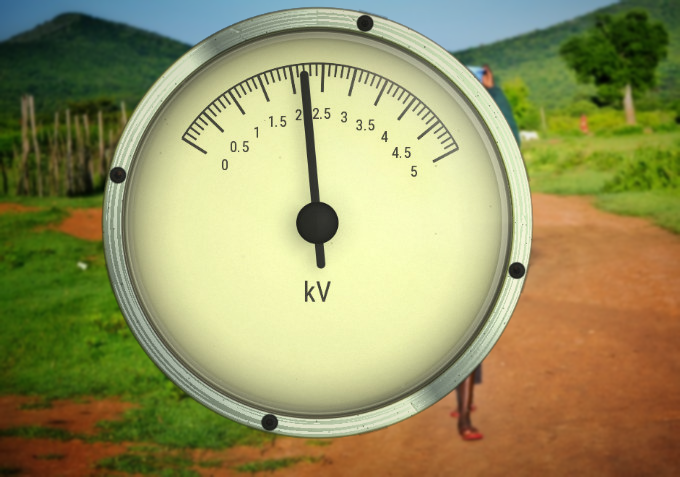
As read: **2.2** kV
